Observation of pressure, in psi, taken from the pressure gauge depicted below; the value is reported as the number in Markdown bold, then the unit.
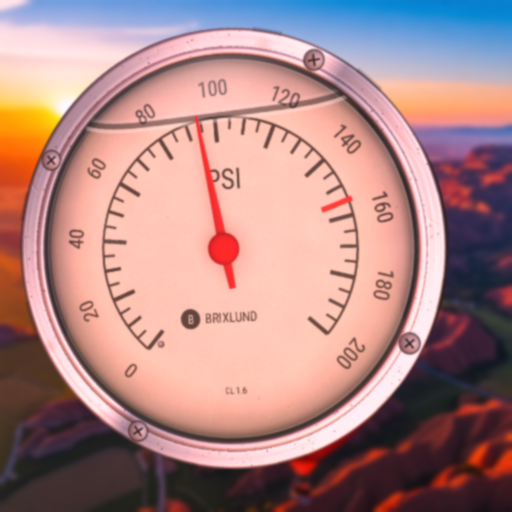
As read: **95** psi
